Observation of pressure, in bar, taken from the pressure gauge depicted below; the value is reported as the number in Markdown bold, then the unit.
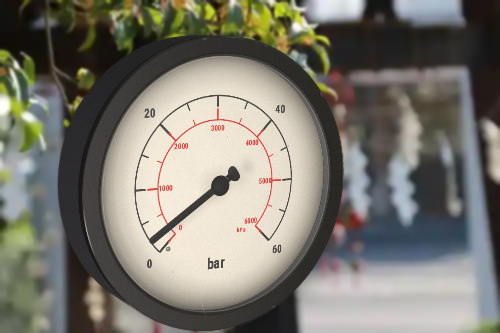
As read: **2.5** bar
